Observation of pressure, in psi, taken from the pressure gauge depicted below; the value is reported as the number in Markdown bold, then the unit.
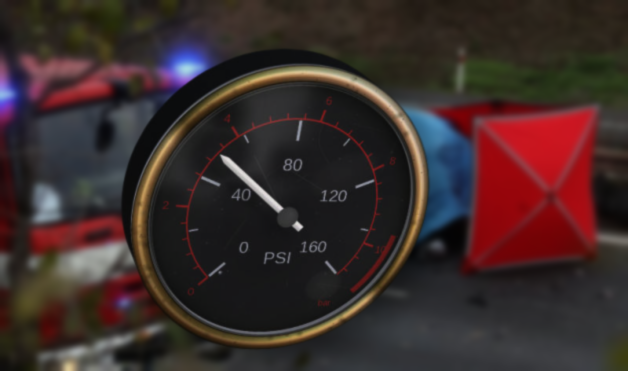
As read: **50** psi
